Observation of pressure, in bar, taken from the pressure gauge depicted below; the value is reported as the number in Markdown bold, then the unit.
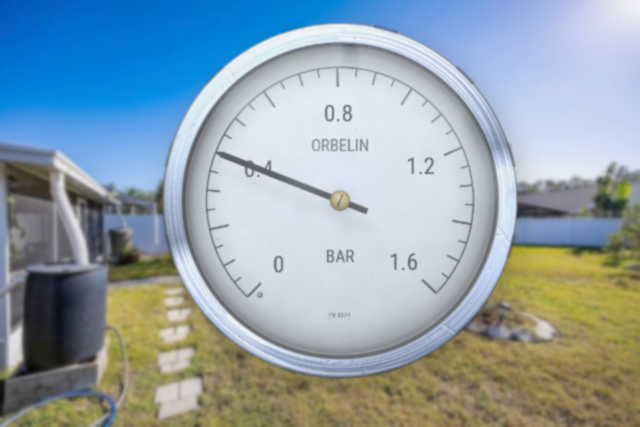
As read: **0.4** bar
